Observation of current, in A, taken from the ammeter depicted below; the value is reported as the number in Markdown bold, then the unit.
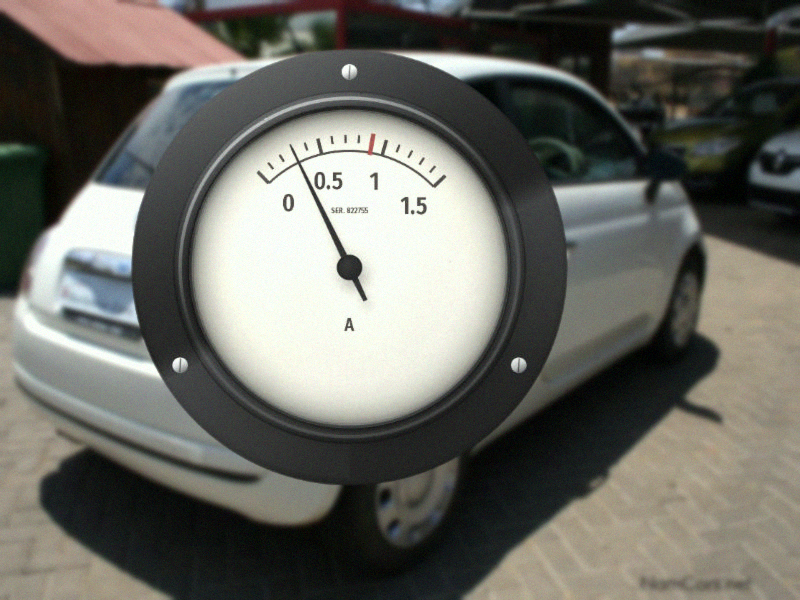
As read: **0.3** A
